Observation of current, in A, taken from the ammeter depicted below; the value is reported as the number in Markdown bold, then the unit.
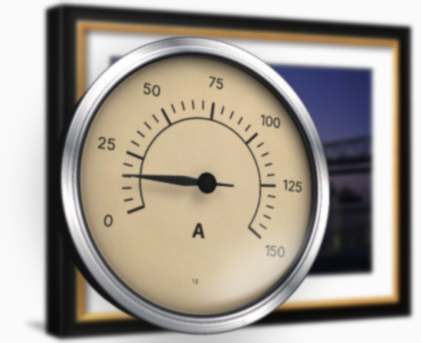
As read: **15** A
